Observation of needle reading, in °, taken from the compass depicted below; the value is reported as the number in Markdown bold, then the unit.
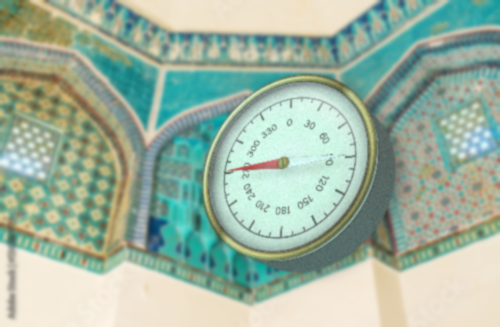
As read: **270** °
